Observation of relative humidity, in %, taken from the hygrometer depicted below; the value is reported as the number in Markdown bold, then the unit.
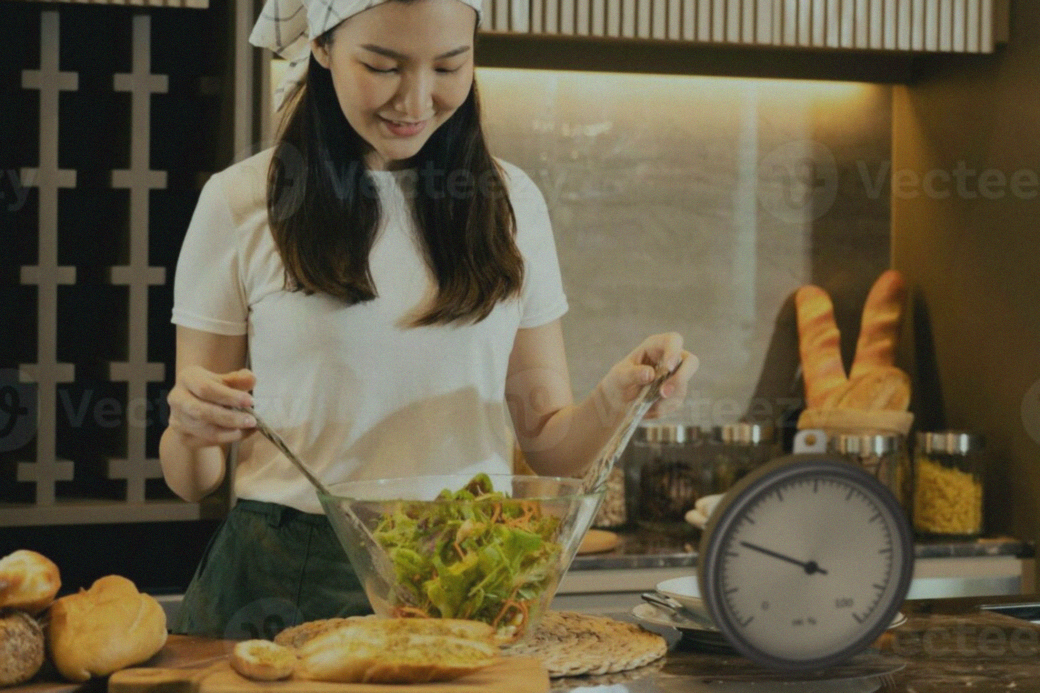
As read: **24** %
